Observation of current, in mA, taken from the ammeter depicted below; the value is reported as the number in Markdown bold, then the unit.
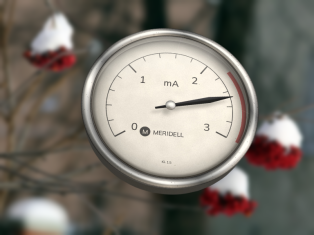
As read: **2.5** mA
